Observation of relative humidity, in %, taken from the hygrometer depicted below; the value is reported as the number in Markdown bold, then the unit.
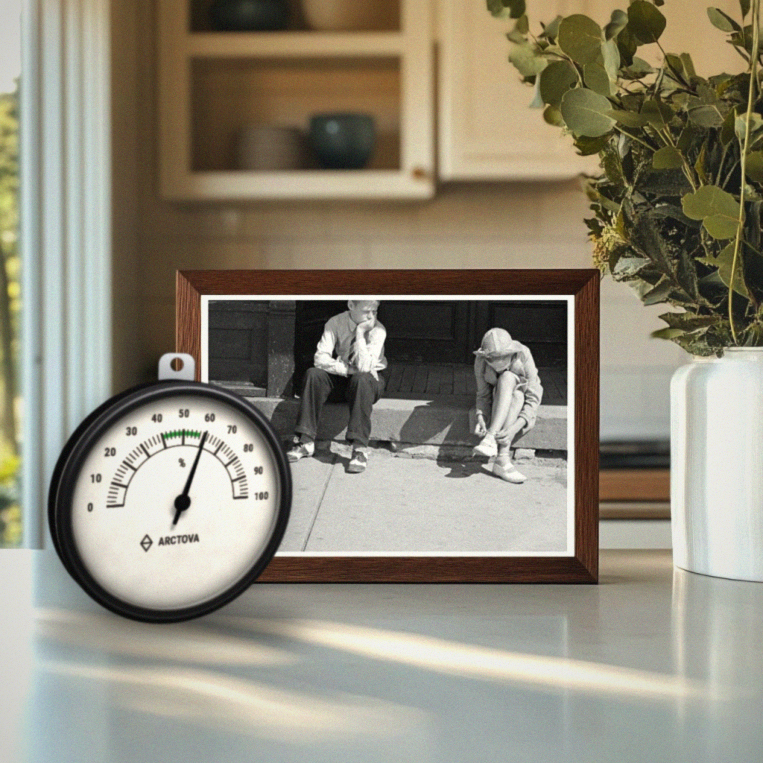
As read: **60** %
